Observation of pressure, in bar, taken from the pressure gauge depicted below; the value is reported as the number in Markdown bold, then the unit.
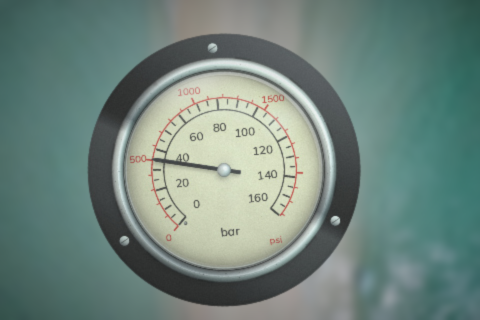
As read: **35** bar
